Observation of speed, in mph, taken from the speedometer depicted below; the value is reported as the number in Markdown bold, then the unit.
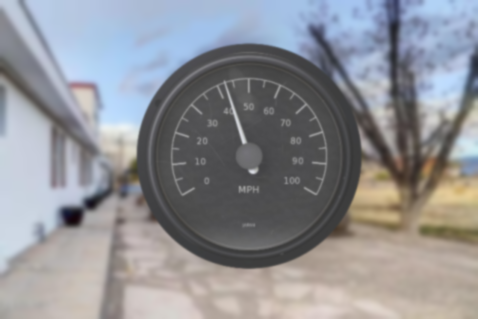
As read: **42.5** mph
